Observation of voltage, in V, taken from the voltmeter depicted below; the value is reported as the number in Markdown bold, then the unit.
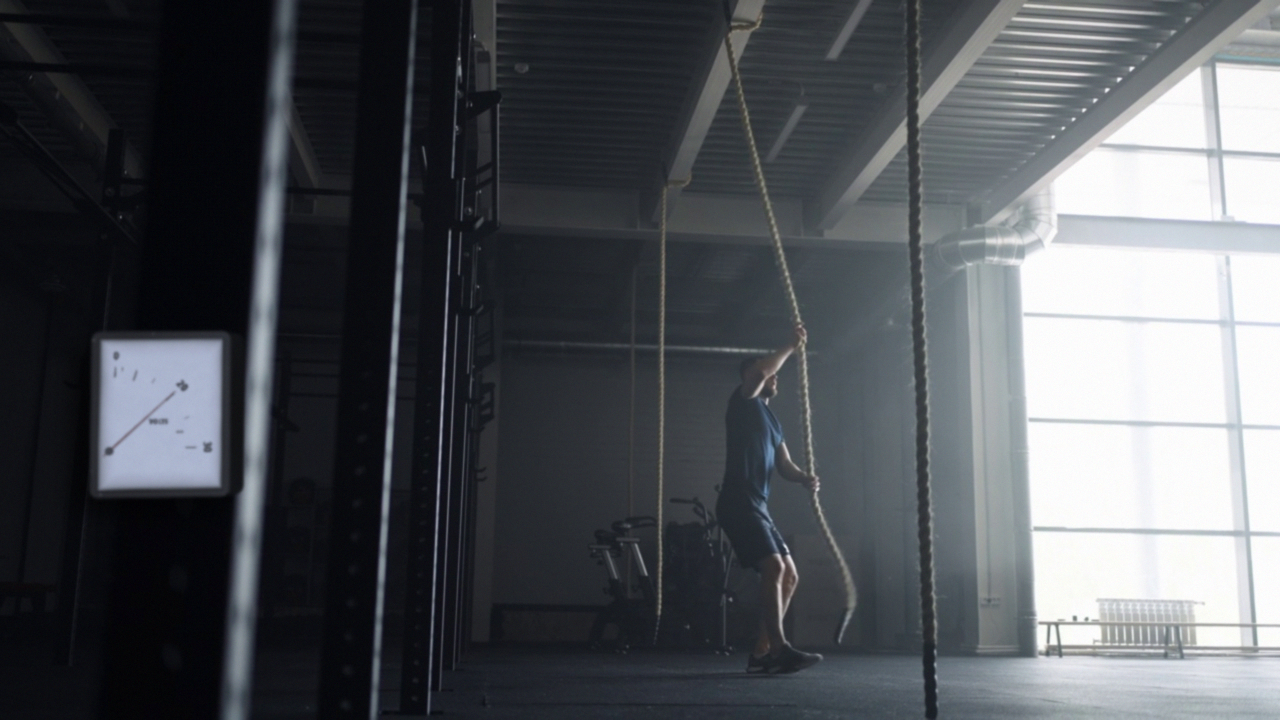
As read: **20** V
